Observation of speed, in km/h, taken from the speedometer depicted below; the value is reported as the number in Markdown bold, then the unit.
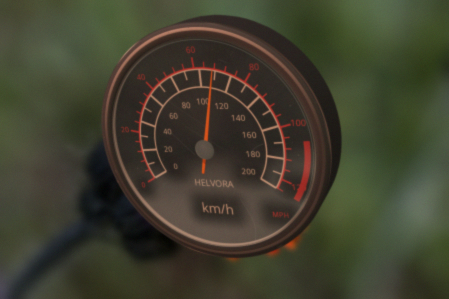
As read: **110** km/h
